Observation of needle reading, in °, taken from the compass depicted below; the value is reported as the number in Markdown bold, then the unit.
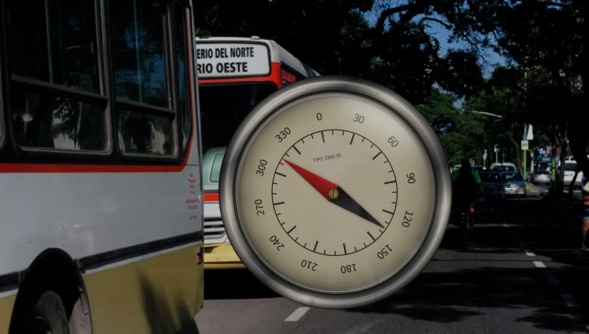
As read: **315** °
